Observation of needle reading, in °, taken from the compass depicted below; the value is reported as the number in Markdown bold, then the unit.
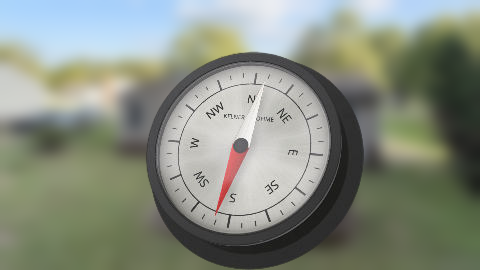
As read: **190** °
